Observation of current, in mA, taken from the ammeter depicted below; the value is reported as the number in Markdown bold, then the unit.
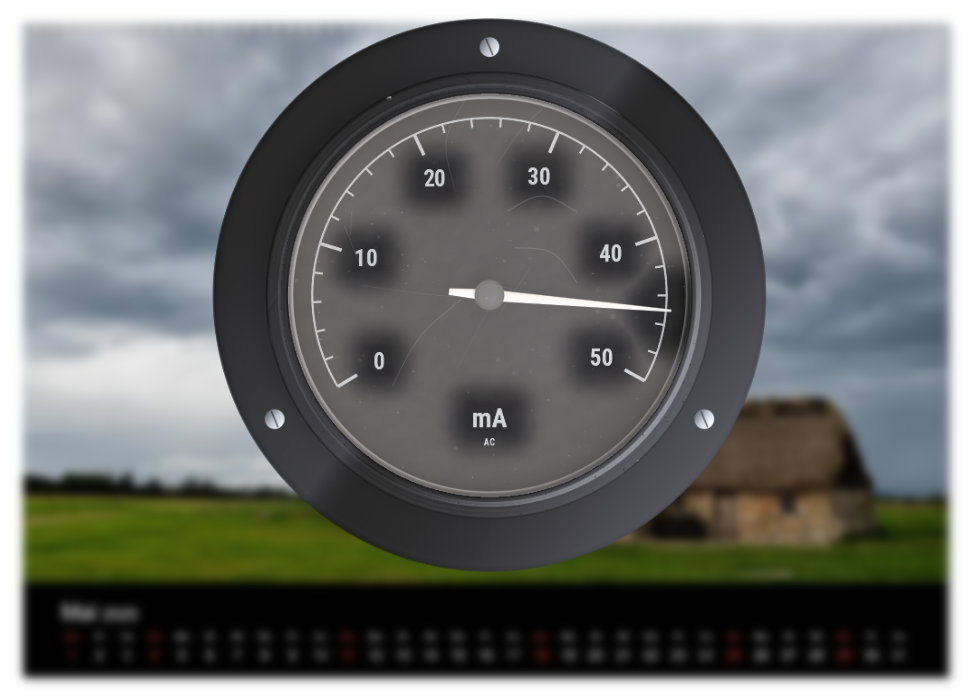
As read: **45** mA
